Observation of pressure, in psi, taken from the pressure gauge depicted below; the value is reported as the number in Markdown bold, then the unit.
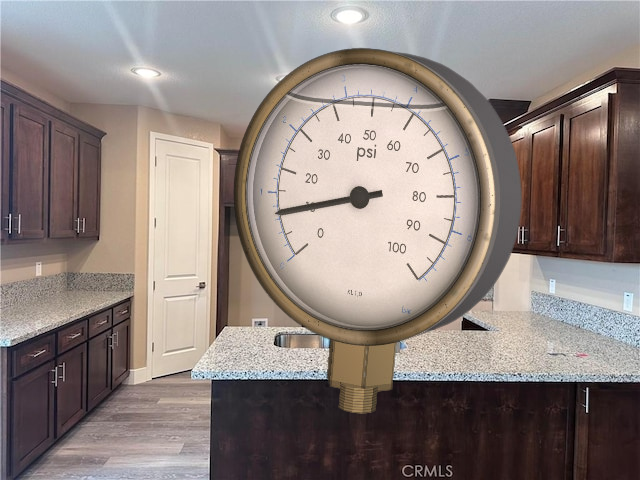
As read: **10** psi
